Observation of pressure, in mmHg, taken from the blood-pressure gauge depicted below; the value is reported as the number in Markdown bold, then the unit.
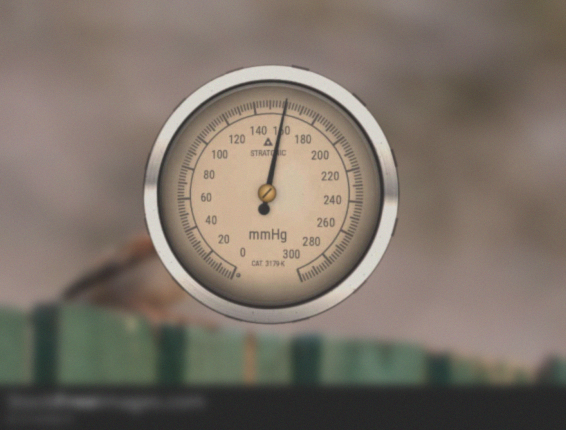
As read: **160** mmHg
